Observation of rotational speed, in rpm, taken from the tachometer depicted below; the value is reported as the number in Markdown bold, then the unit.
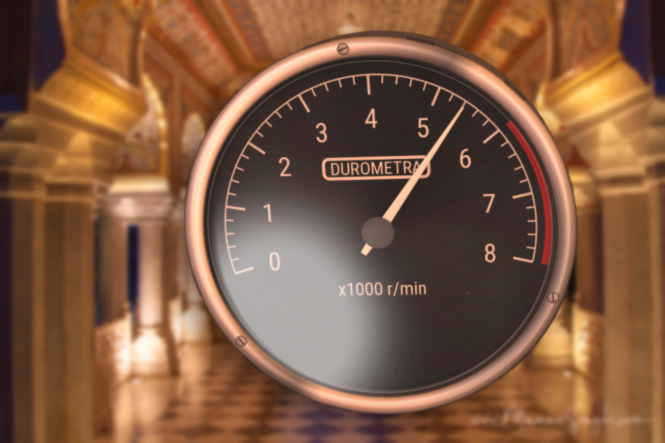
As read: **5400** rpm
